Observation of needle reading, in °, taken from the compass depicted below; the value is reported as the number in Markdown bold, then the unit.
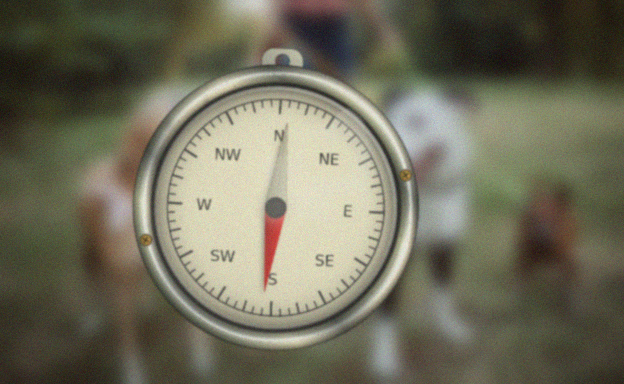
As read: **185** °
